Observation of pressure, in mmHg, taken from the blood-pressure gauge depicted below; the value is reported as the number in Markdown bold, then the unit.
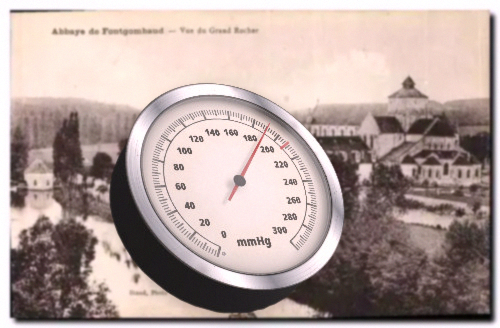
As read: **190** mmHg
